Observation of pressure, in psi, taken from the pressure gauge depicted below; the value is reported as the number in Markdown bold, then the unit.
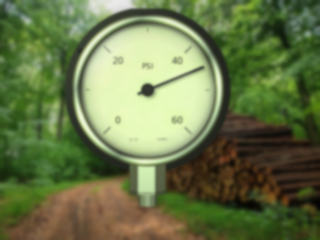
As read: **45** psi
